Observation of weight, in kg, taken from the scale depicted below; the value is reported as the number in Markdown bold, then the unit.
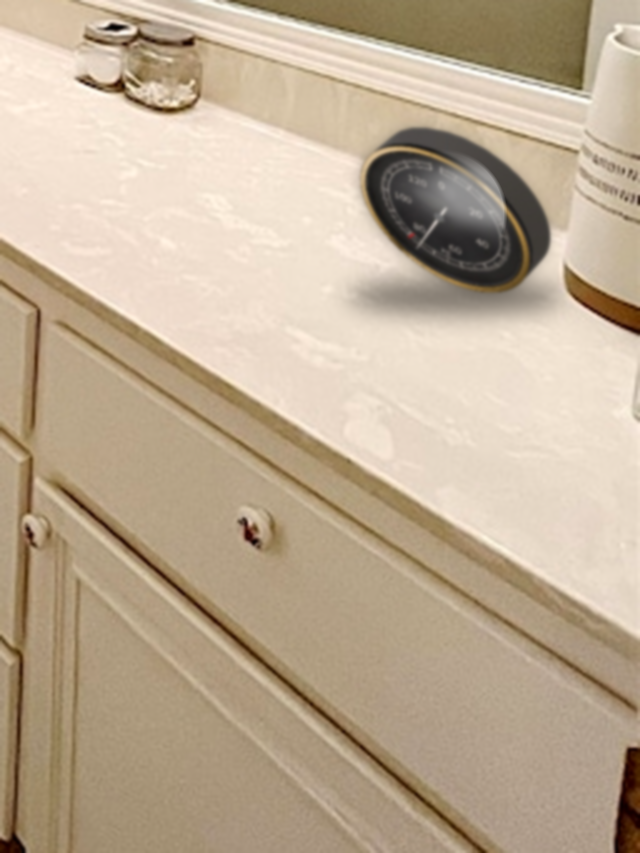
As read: **75** kg
